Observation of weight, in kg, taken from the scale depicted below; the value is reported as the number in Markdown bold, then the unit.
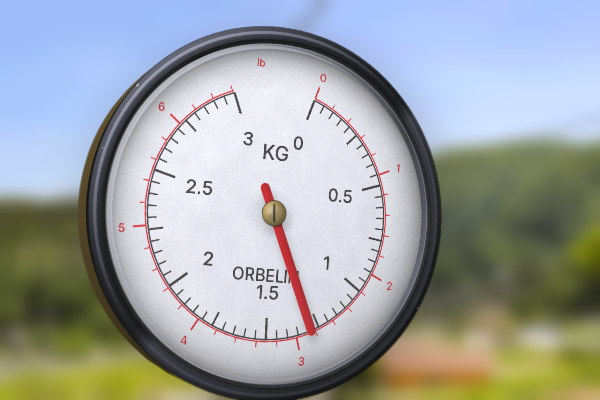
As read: **1.3** kg
